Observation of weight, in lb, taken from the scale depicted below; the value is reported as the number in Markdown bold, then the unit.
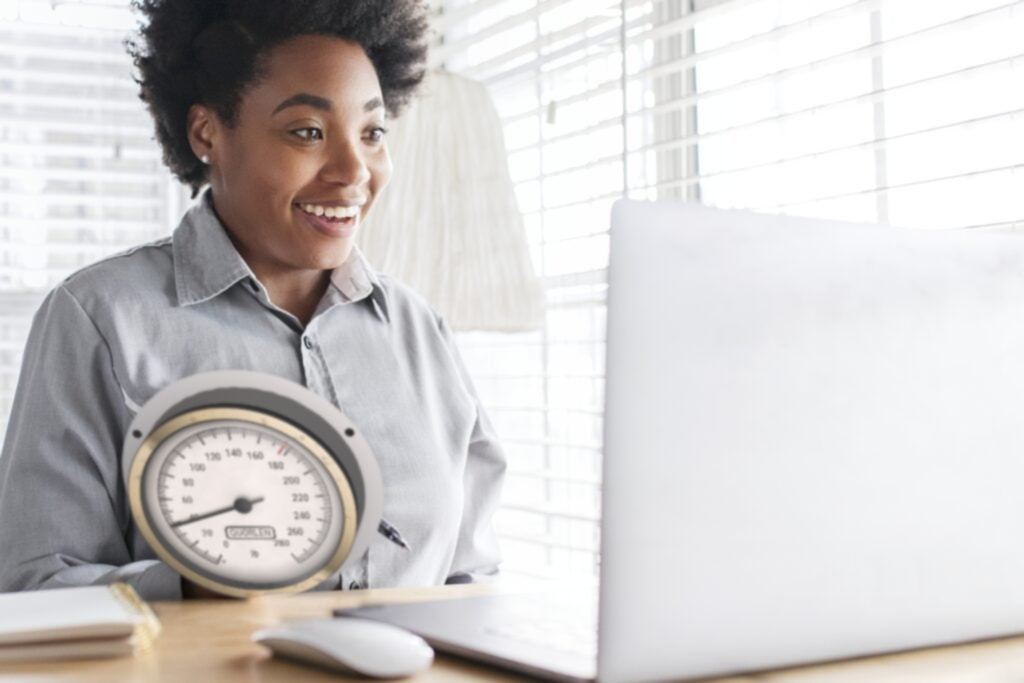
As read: **40** lb
